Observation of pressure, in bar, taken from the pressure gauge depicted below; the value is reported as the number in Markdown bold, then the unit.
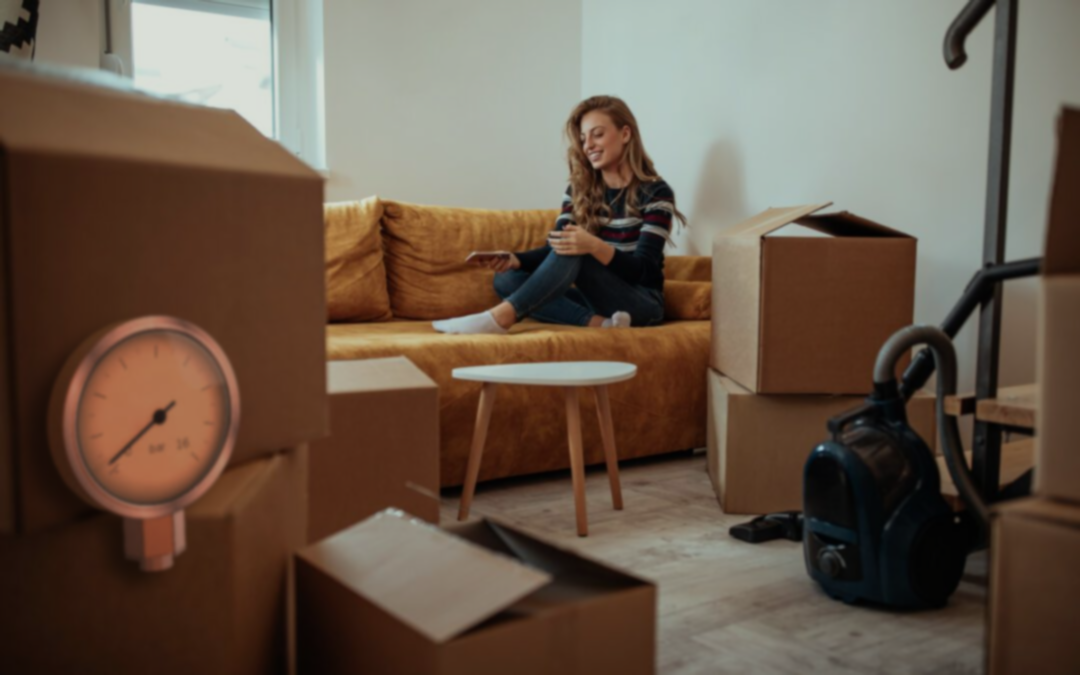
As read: **0.5** bar
